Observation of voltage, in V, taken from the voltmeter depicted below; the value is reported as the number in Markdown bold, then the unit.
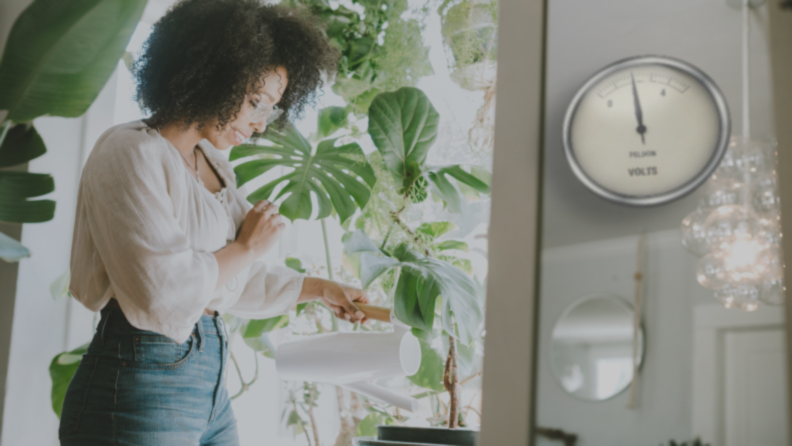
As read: **2** V
